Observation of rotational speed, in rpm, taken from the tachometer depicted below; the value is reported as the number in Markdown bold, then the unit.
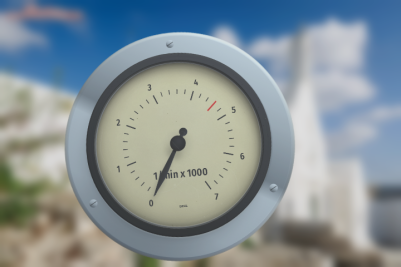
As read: **0** rpm
